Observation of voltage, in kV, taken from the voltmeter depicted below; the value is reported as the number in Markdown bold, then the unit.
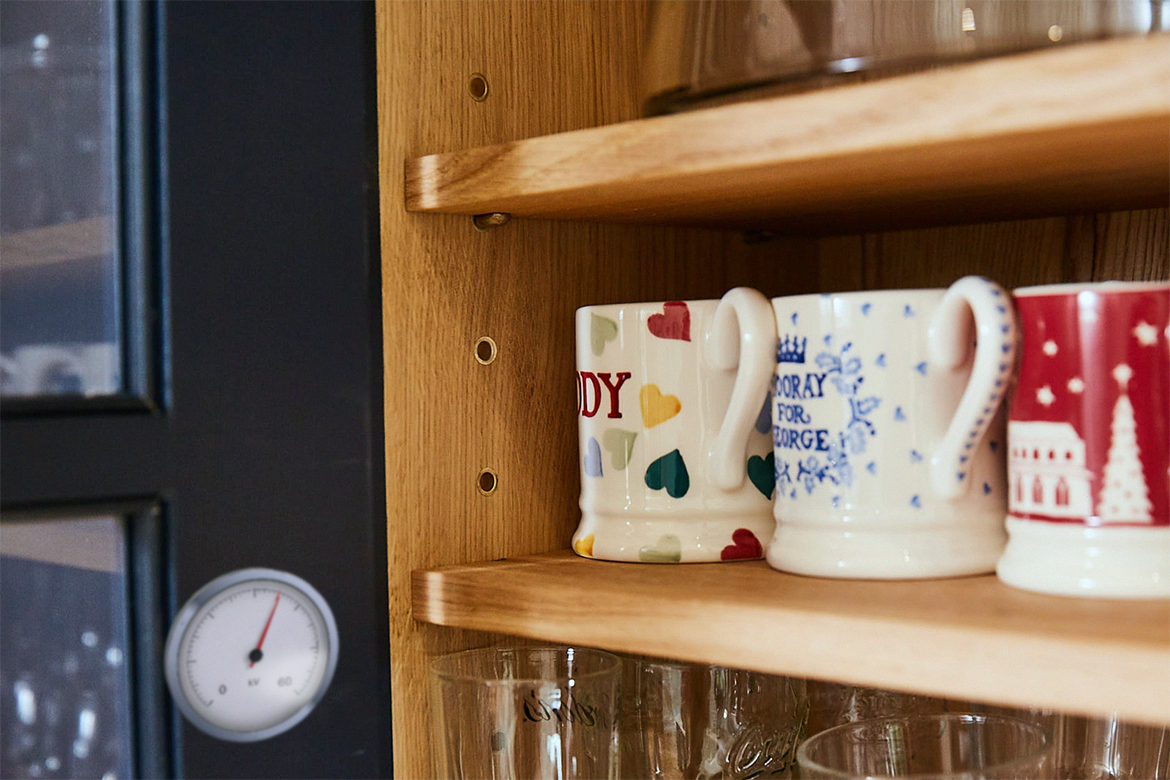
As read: **35** kV
